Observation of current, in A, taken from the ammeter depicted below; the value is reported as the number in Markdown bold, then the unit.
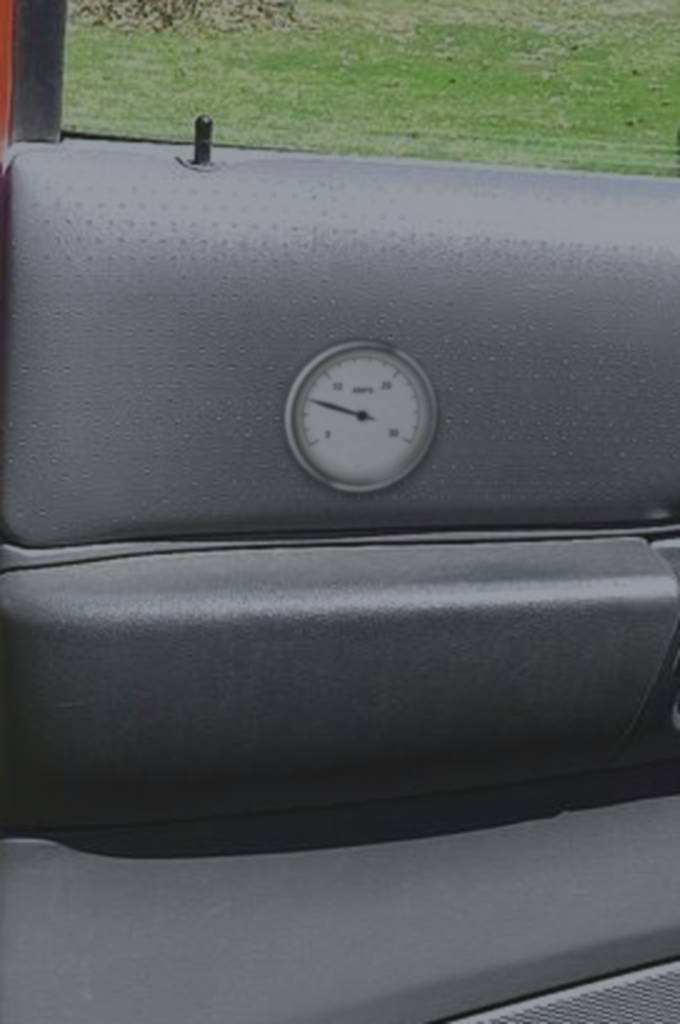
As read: **6** A
